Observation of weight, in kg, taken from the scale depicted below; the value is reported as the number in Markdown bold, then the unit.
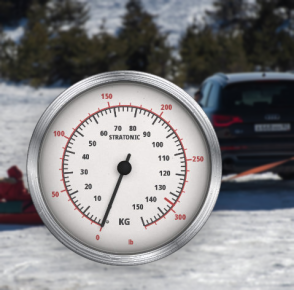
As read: **0** kg
